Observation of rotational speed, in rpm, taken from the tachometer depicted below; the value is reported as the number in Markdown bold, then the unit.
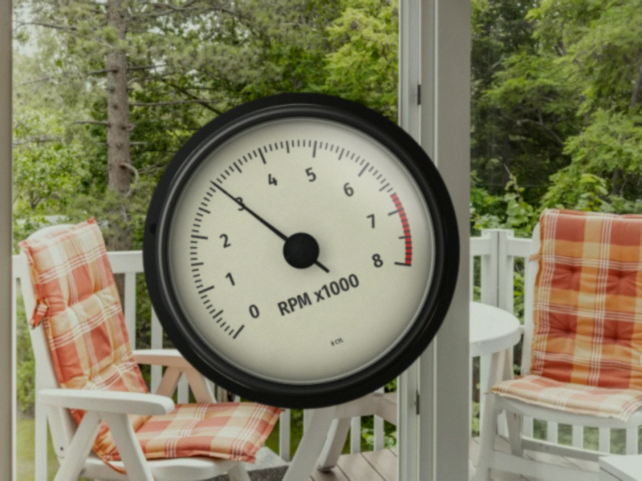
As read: **3000** rpm
